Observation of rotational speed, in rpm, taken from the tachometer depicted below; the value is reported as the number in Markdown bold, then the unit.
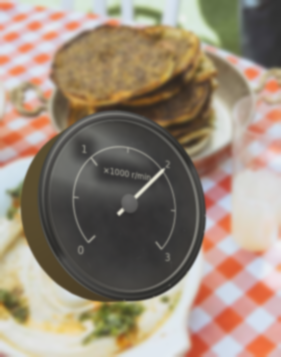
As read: **2000** rpm
